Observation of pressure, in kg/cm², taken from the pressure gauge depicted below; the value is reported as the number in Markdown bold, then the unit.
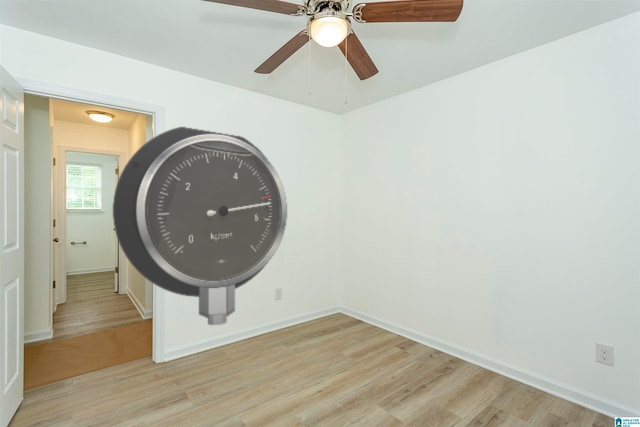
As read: **5.5** kg/cm²
